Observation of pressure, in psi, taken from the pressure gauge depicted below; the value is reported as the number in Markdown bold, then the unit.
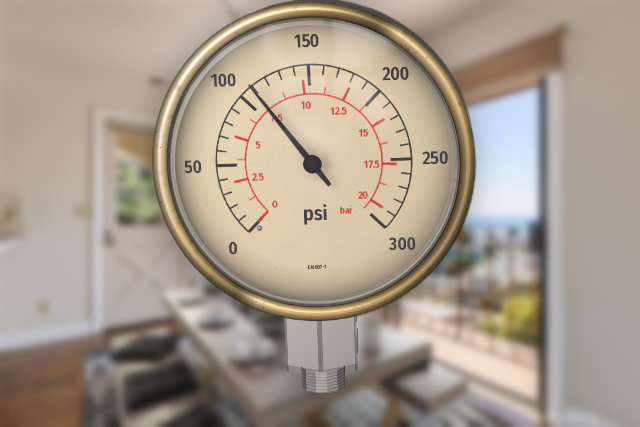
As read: **110** psi
